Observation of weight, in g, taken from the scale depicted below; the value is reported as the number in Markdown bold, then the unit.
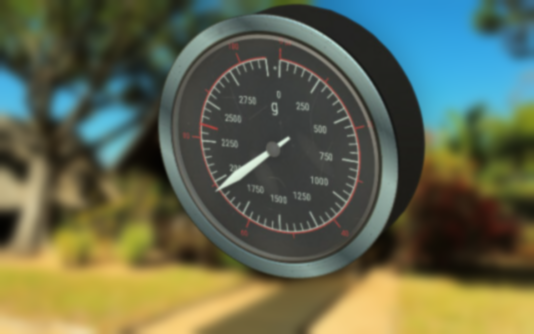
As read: **1950** g
